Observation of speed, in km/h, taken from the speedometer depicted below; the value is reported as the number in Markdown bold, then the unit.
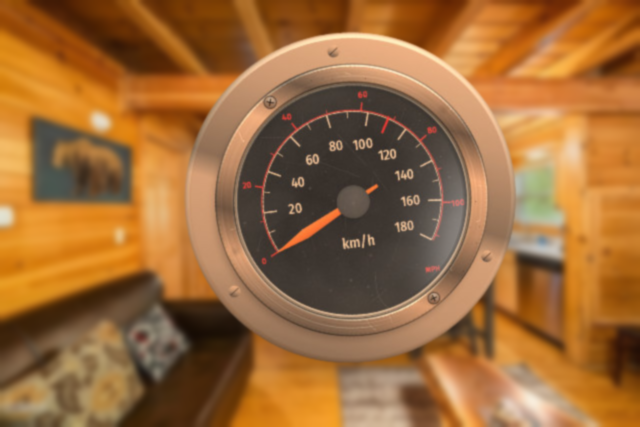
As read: **0** km/h
